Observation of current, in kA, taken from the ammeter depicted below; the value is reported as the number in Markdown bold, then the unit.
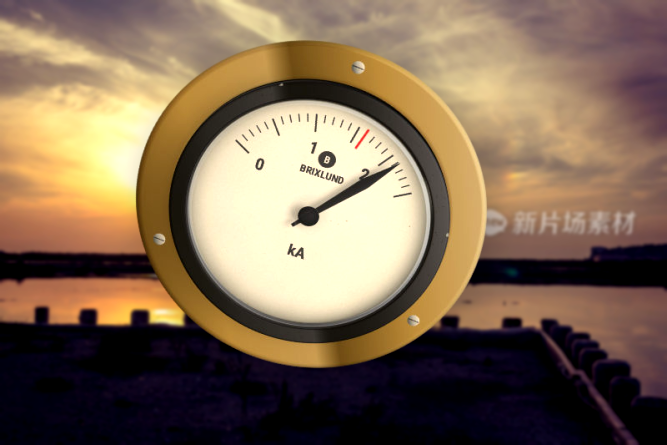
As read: **2.1** kA
